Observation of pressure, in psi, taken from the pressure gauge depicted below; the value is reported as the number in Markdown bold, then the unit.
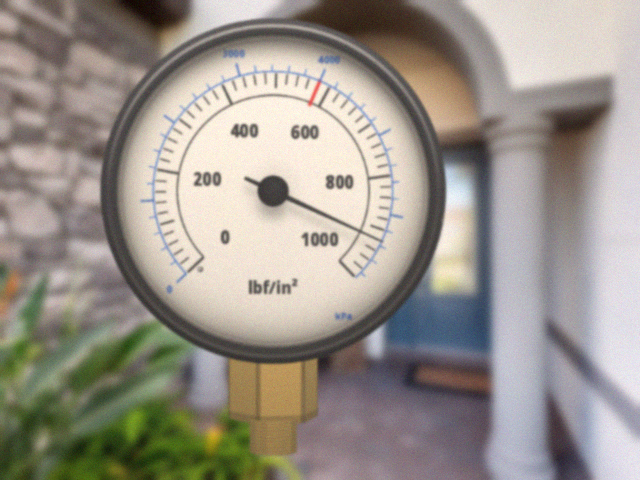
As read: **920** psi
